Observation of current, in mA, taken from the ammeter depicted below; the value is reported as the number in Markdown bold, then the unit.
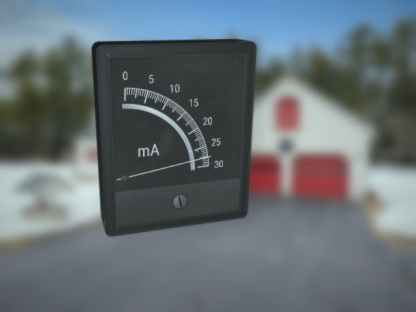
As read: **27.5** mA
